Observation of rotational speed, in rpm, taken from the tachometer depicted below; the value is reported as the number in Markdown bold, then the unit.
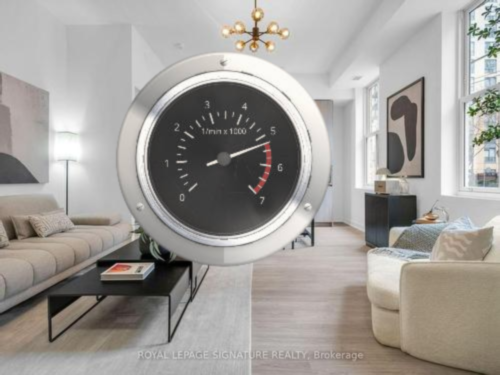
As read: **5250** rpm
